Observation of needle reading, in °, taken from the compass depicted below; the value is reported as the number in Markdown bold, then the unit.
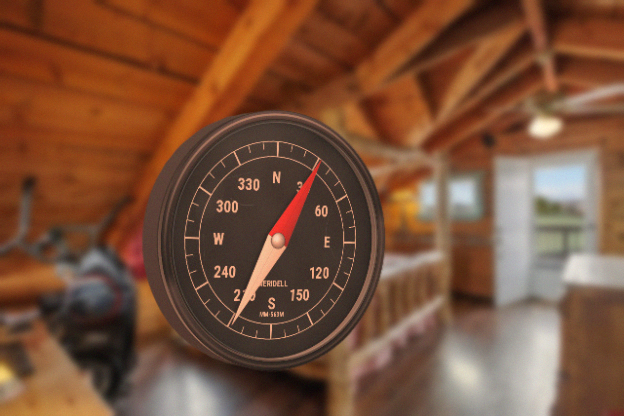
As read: **30** °
